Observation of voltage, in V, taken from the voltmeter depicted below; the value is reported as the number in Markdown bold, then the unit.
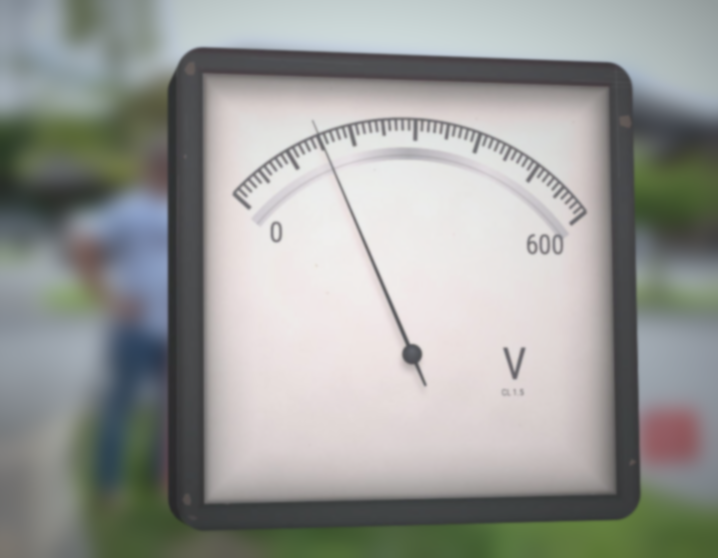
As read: **150** V
